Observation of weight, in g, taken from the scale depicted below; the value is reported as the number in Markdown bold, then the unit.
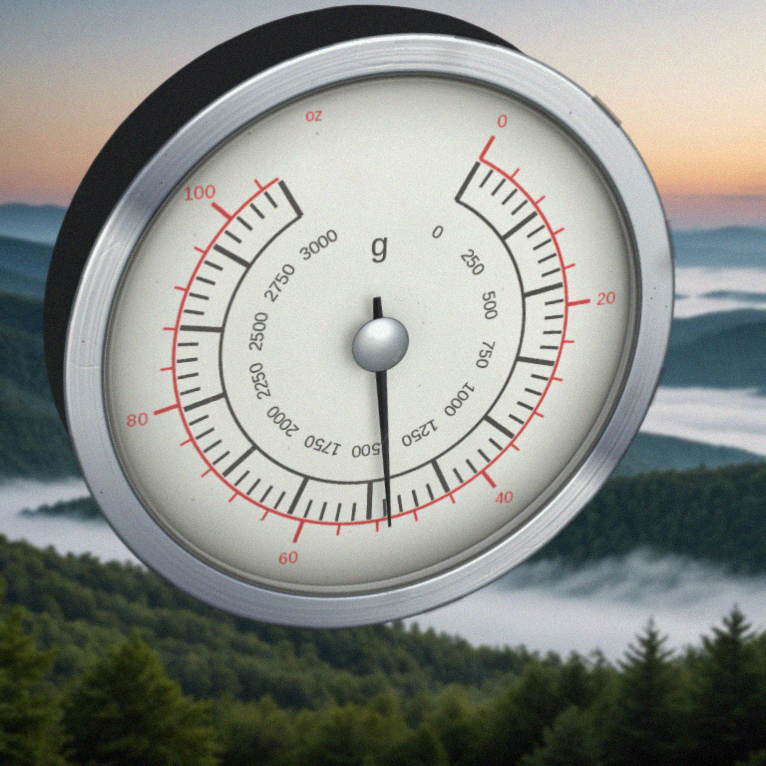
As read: **1450** g
